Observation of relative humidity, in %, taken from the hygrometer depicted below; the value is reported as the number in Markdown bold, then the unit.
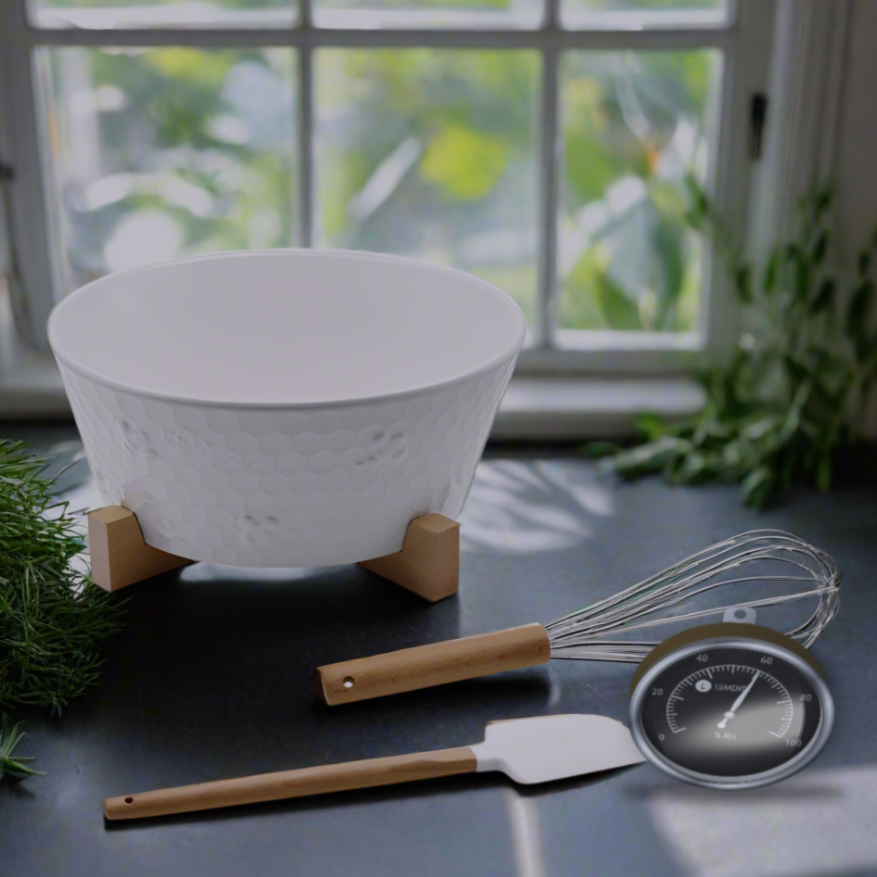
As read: **60** %
